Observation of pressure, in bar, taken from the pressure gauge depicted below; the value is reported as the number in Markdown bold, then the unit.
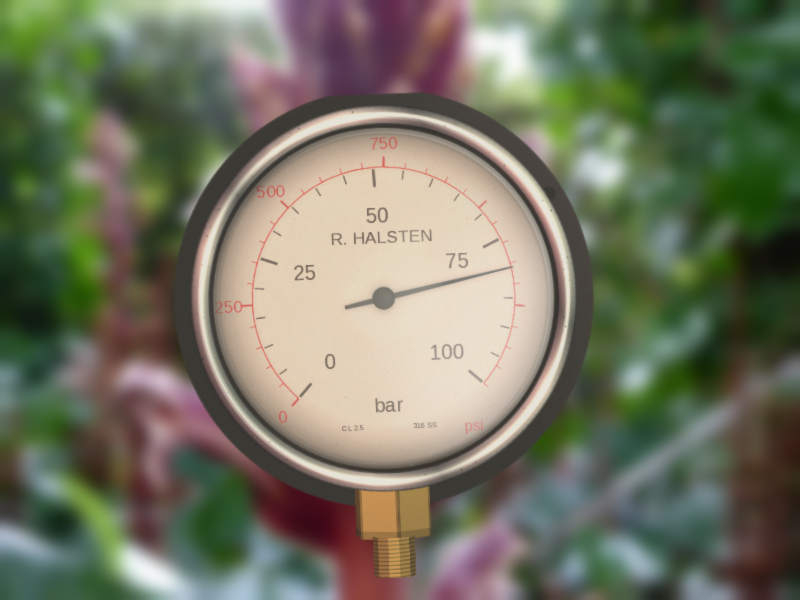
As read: **80** bar
